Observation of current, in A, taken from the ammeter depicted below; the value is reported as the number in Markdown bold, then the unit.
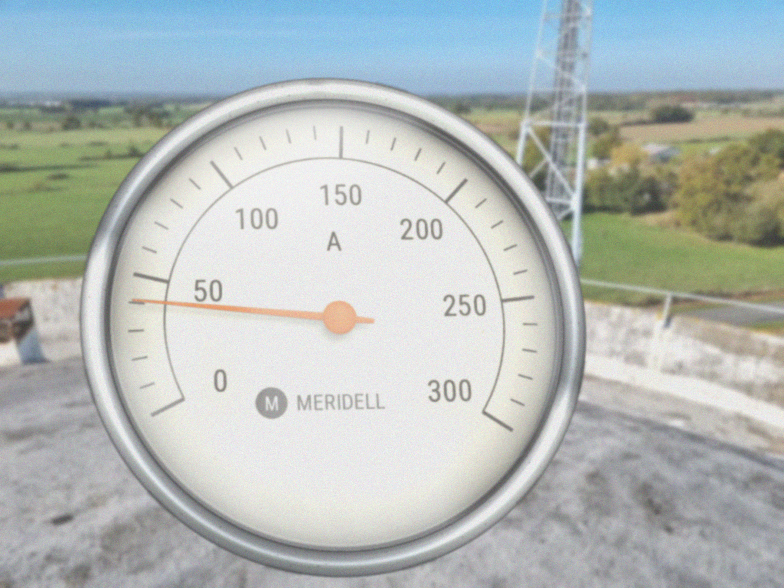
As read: **40** A
